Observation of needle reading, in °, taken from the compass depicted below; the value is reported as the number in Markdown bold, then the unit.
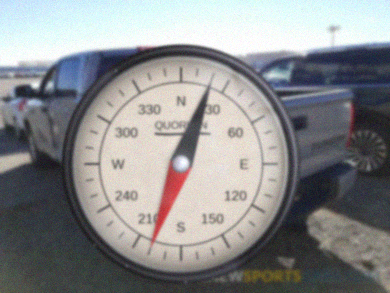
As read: **200** °
